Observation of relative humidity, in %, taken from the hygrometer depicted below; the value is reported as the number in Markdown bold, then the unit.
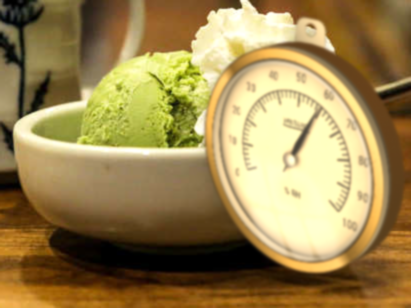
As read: **60** %
